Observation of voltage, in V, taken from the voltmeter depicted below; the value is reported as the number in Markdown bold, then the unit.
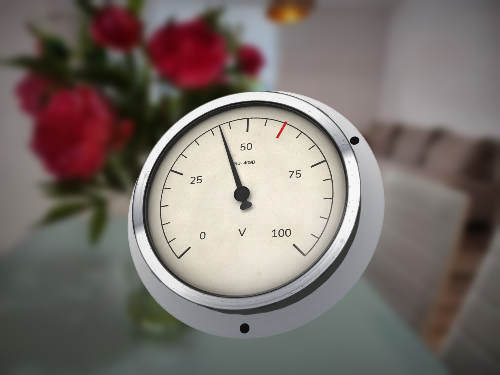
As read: **42.5** V
